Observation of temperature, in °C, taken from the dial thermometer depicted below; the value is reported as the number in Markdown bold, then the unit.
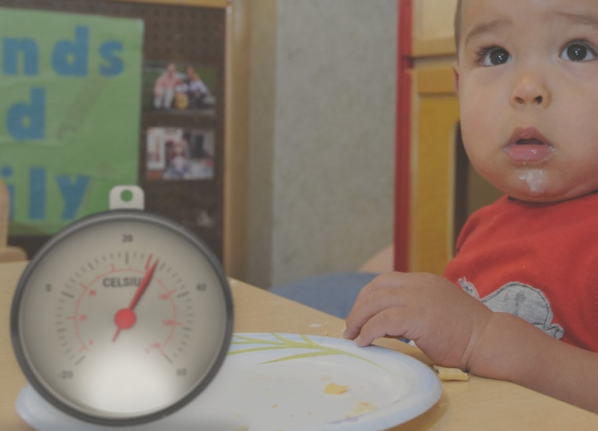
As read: **28** °C
